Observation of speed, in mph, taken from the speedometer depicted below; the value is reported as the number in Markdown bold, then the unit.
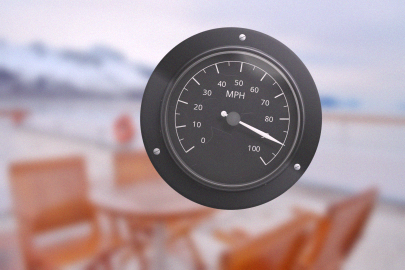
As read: **90** mph
